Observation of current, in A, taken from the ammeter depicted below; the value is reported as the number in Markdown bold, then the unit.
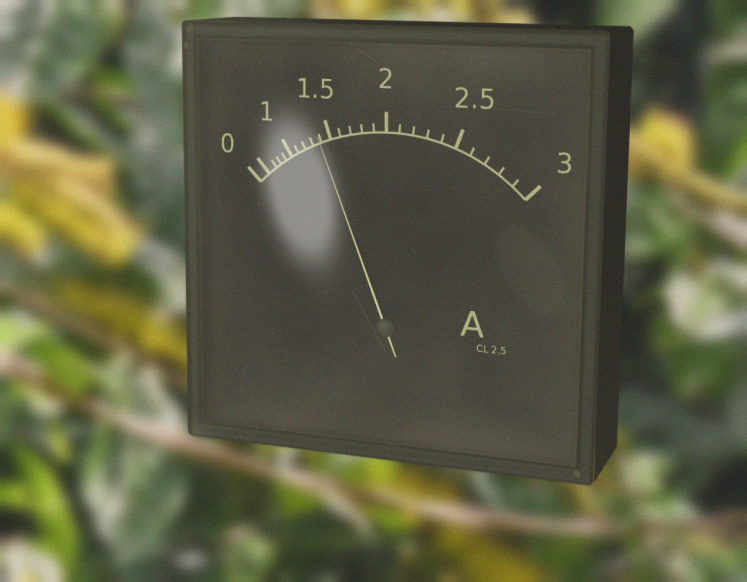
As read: **1.4** A
